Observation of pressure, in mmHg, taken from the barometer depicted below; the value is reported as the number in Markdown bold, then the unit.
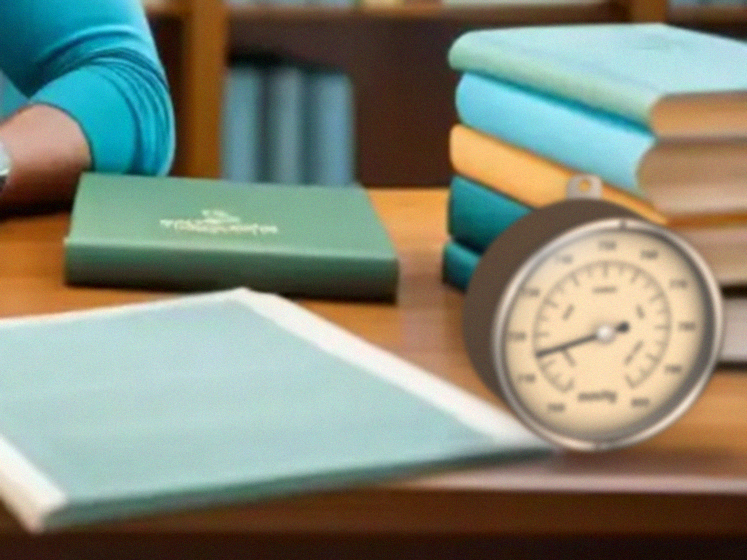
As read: **715** mmHg
